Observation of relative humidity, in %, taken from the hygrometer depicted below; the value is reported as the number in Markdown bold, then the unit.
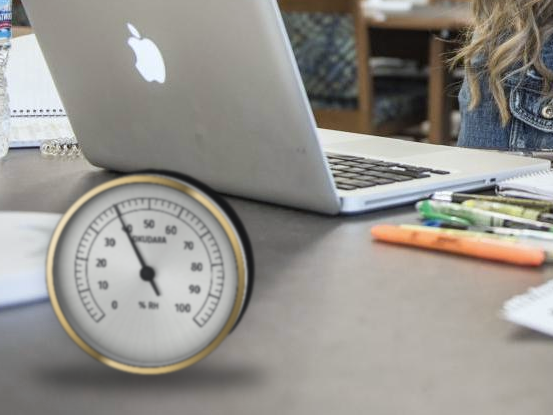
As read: **40** %
